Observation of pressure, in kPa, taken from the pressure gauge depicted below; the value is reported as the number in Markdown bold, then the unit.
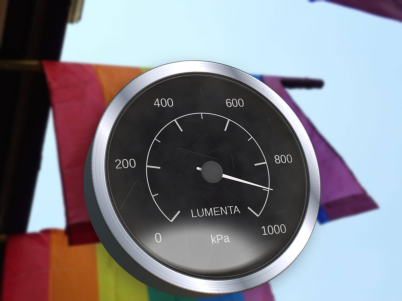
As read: **900** kPa
